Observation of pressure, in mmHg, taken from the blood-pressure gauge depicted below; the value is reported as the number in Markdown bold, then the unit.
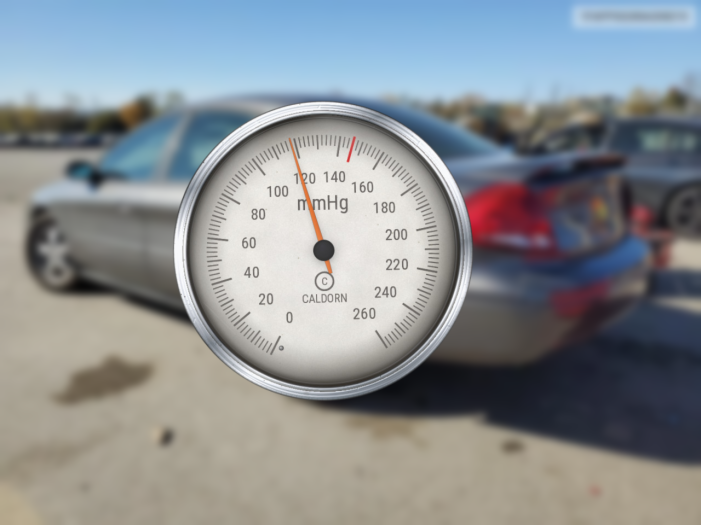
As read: **118** mmHg
